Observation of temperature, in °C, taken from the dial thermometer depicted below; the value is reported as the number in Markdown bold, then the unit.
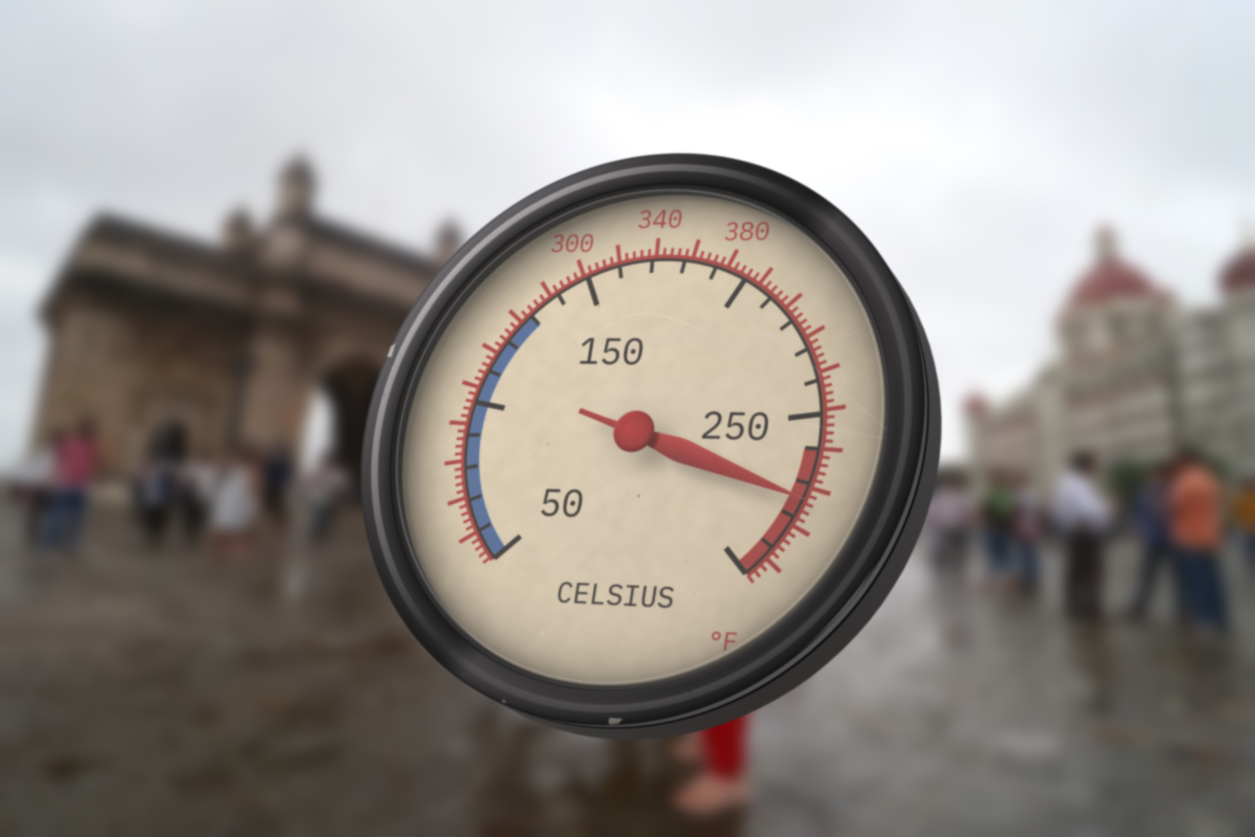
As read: **275** °C
